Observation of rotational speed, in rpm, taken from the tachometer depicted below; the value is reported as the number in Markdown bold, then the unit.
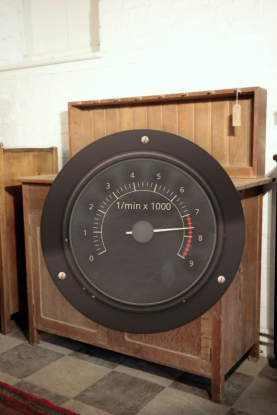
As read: **7600** rpm
